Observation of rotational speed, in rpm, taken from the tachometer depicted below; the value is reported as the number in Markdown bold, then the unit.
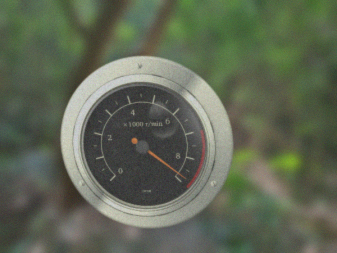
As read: **8750** rpm
